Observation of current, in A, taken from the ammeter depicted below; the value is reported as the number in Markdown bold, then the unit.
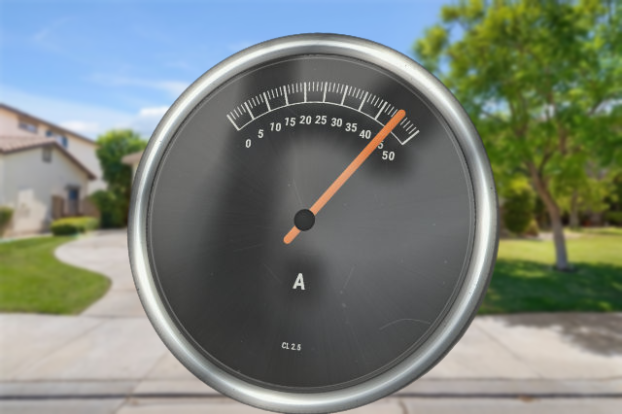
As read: **45** A
